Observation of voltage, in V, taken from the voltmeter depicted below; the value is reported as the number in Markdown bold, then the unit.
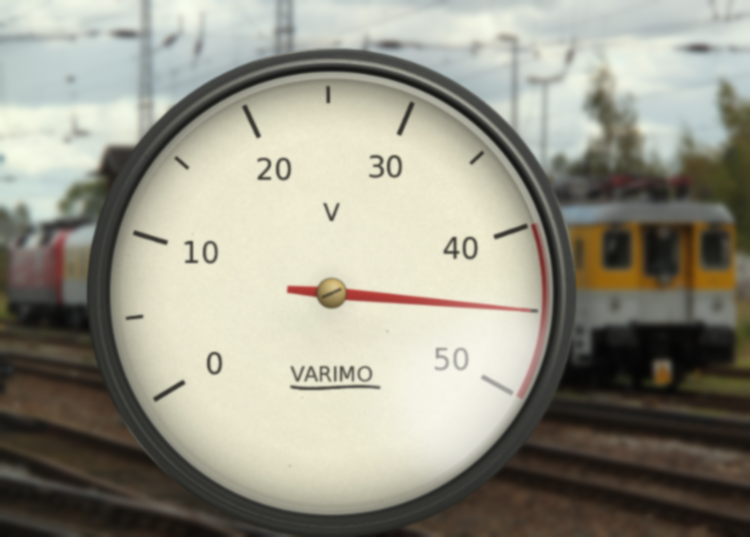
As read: **45** V
